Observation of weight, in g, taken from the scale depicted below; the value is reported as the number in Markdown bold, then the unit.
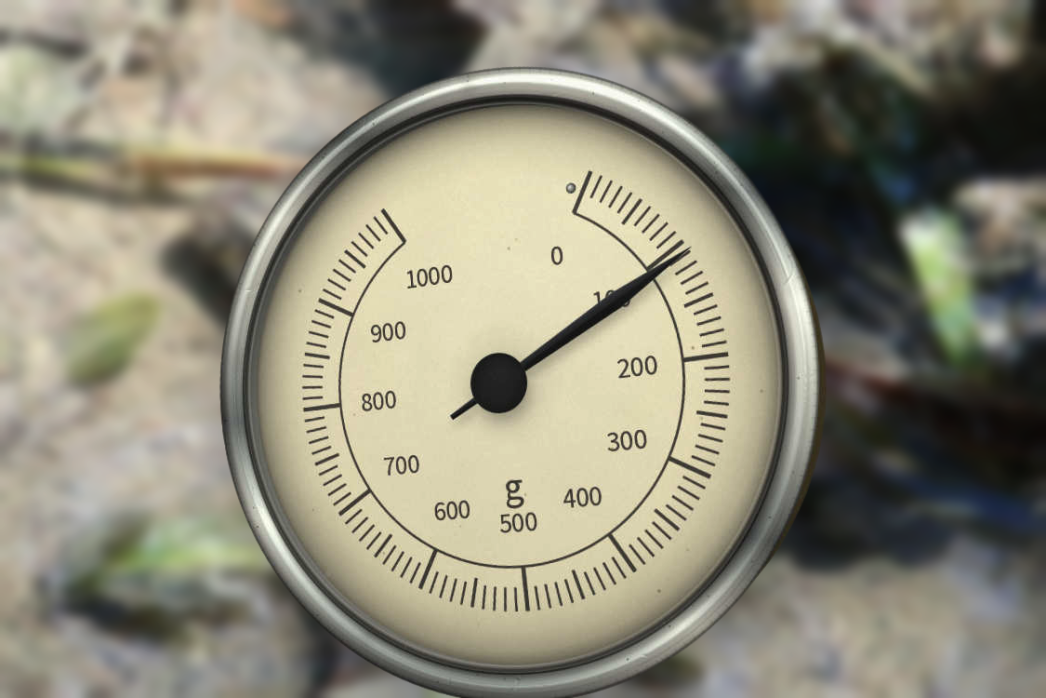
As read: **110** g
